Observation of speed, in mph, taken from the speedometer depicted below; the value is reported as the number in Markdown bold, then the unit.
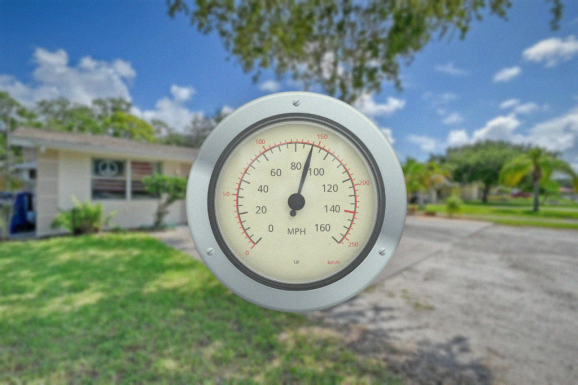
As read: **90** mph
